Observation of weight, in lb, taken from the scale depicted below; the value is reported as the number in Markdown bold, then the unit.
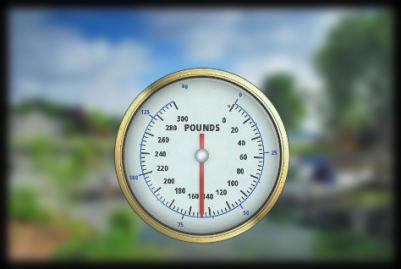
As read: **148** lb
